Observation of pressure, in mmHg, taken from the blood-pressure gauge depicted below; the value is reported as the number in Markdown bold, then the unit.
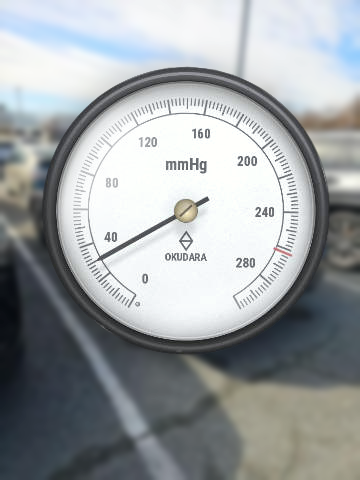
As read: **30** mmHg
